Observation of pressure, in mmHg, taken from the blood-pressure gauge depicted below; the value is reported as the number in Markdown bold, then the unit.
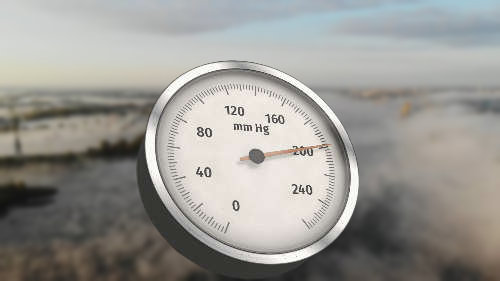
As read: **200** mmHg
